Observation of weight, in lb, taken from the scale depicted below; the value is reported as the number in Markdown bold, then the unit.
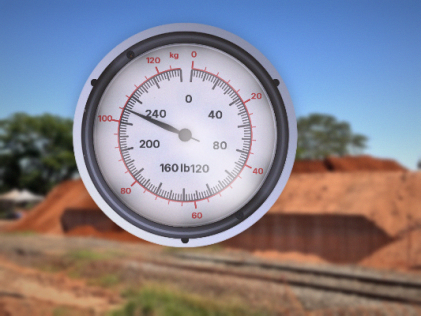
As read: **230** lb
